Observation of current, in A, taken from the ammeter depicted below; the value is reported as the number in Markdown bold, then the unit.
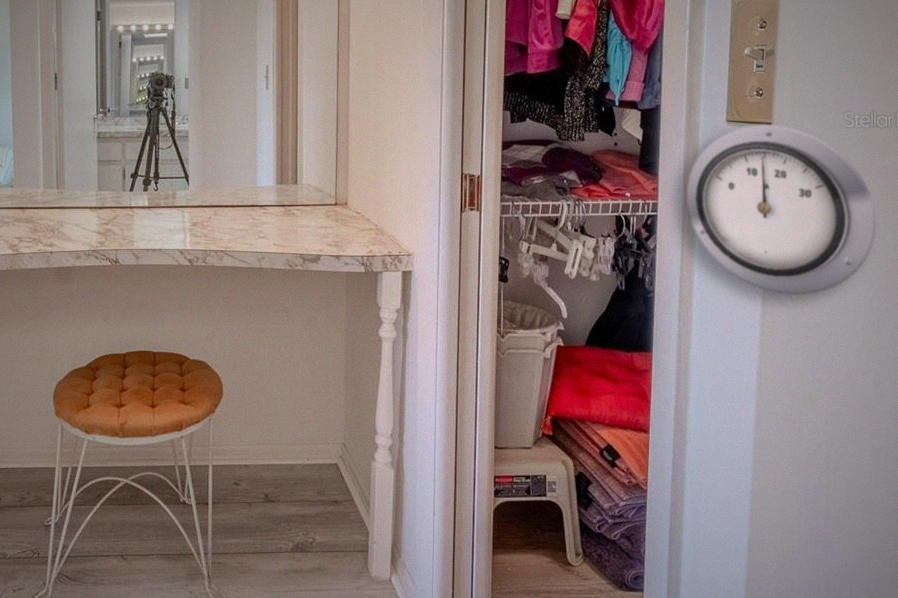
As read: **15** A
